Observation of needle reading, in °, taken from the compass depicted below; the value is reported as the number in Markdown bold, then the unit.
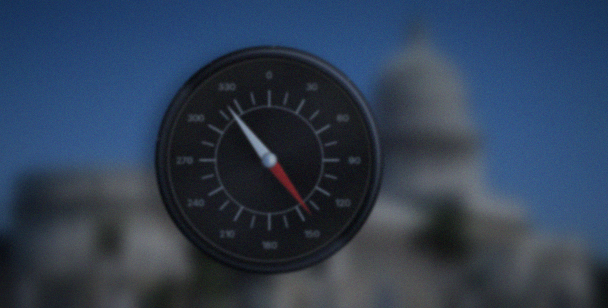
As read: **142.5** °
